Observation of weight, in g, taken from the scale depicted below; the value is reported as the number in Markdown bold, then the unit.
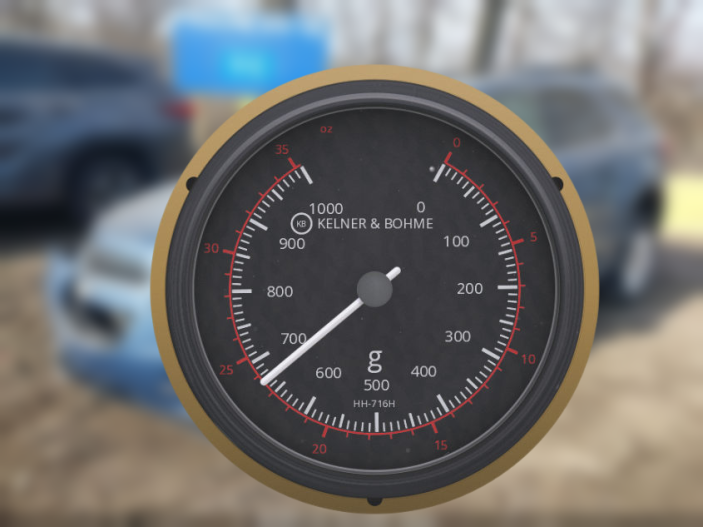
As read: **670** g
